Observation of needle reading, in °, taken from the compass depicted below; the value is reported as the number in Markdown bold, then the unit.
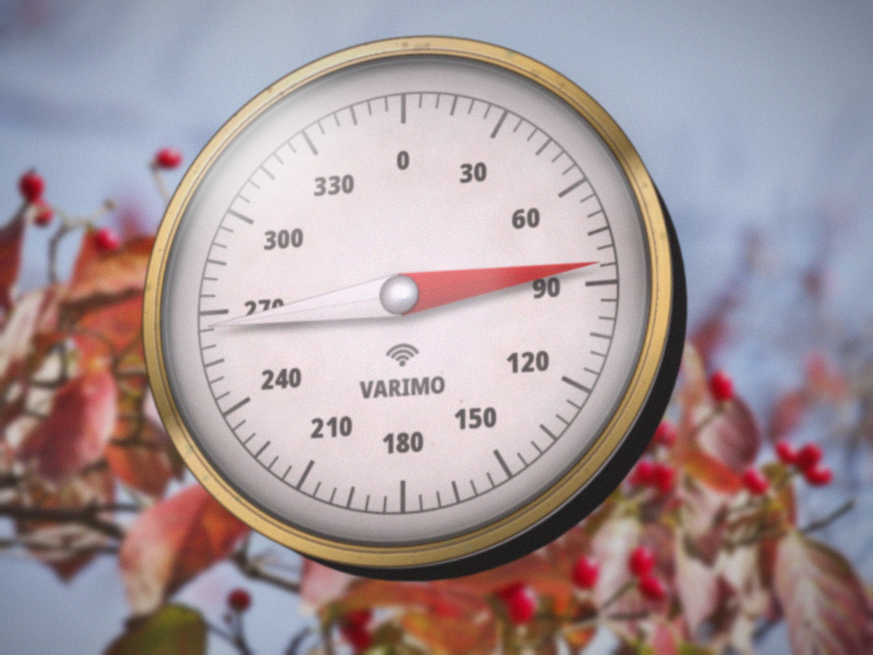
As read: **85** °
